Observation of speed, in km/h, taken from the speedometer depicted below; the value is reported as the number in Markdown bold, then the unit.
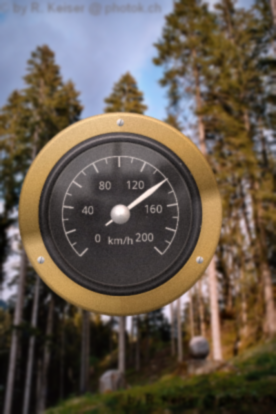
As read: **140** km/h
